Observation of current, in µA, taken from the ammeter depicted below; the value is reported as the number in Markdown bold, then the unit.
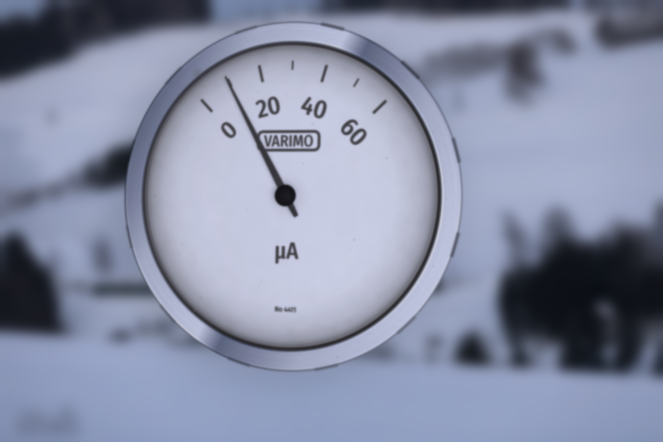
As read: **10** µA
